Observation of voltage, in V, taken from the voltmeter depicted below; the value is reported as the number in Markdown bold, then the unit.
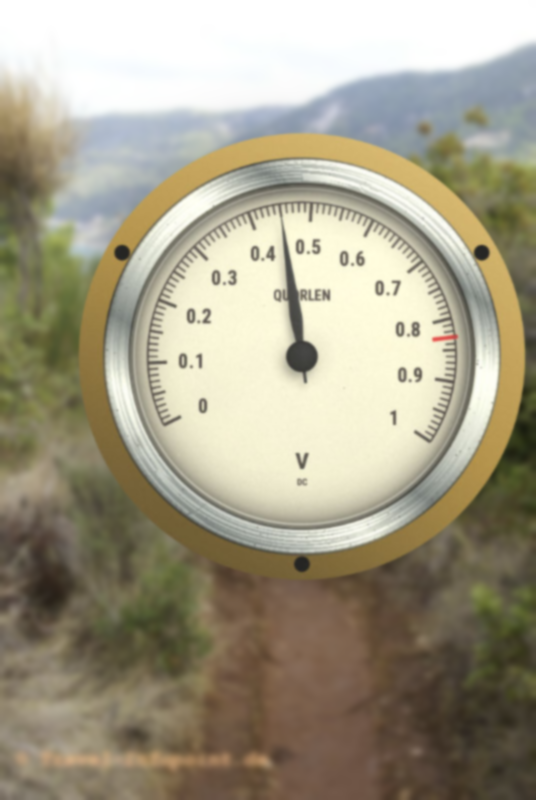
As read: **0.45** V
